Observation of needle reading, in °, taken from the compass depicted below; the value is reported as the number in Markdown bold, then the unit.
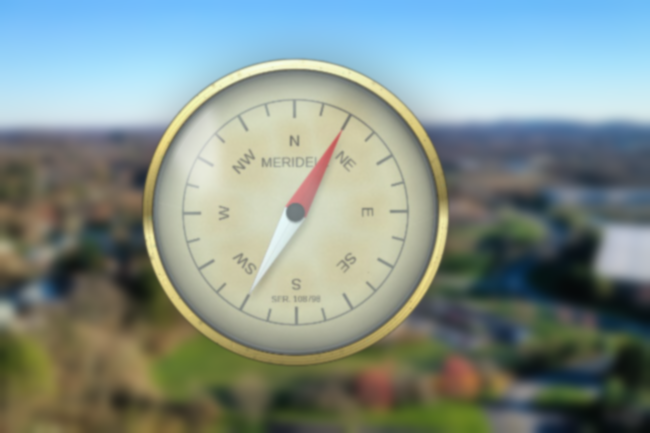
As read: **30** °
